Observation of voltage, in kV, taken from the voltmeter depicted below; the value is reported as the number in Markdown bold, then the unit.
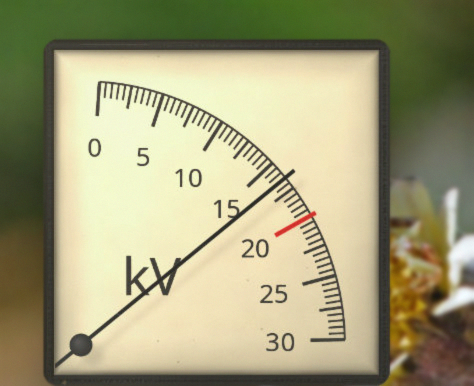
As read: **16.5** kV
